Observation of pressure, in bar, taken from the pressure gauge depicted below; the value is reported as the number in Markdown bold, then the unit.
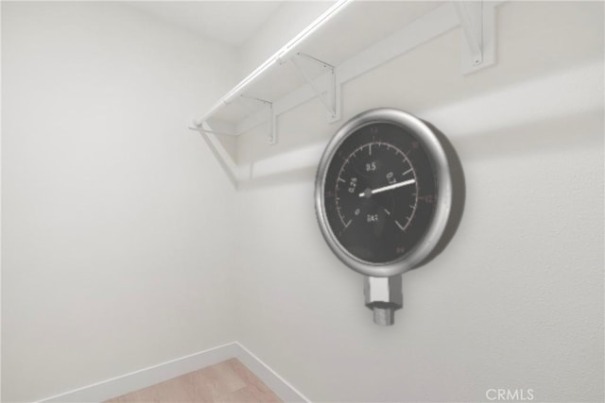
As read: **0.8** bar
